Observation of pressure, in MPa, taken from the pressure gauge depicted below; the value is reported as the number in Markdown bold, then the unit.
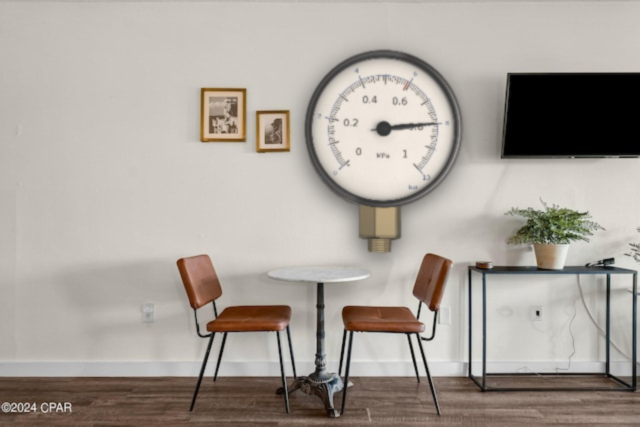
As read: **0.8** MPa
